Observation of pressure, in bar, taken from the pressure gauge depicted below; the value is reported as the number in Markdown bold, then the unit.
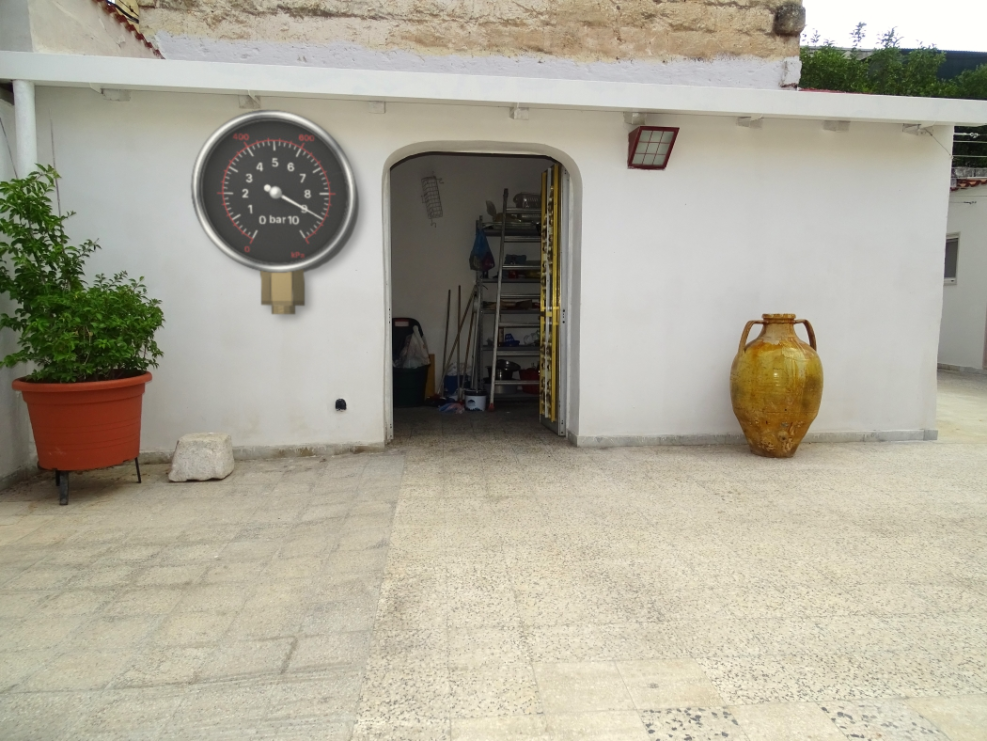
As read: **9** bar
